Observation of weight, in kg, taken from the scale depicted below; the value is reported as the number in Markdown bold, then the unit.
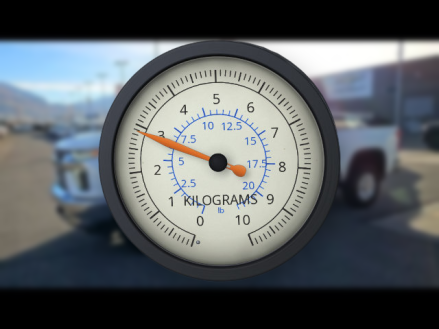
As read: **2.9** kg
